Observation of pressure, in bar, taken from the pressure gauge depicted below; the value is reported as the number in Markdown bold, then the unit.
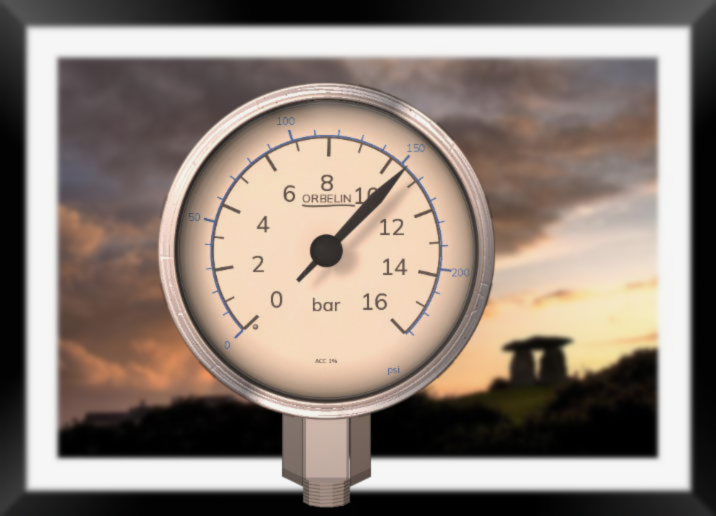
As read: **10.5** bar
